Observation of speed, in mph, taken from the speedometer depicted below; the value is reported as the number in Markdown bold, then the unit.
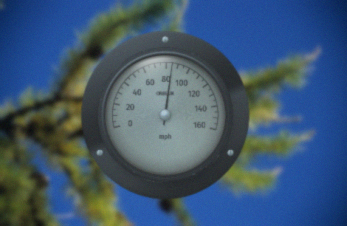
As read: **85** mph
